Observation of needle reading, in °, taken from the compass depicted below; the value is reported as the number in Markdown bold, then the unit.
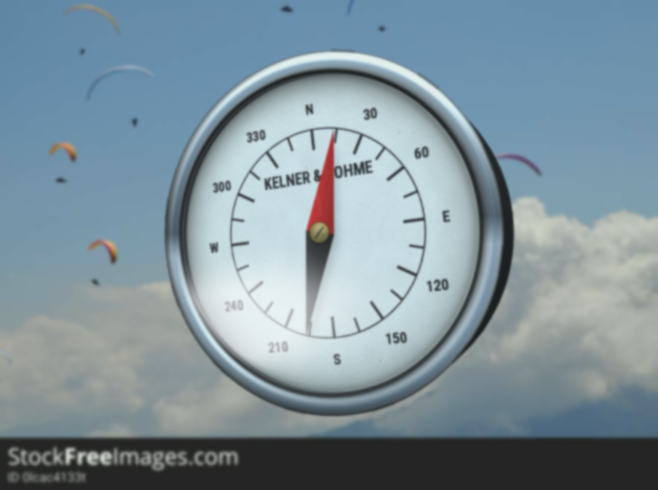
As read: **15** °
